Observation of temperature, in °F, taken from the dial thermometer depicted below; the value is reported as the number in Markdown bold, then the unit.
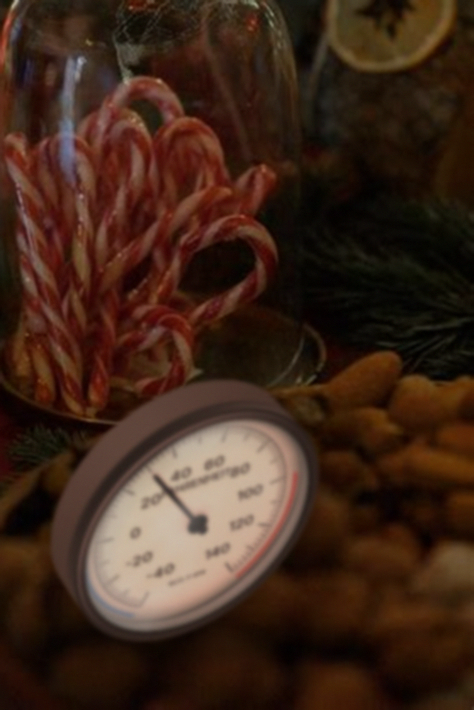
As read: **30** °F
